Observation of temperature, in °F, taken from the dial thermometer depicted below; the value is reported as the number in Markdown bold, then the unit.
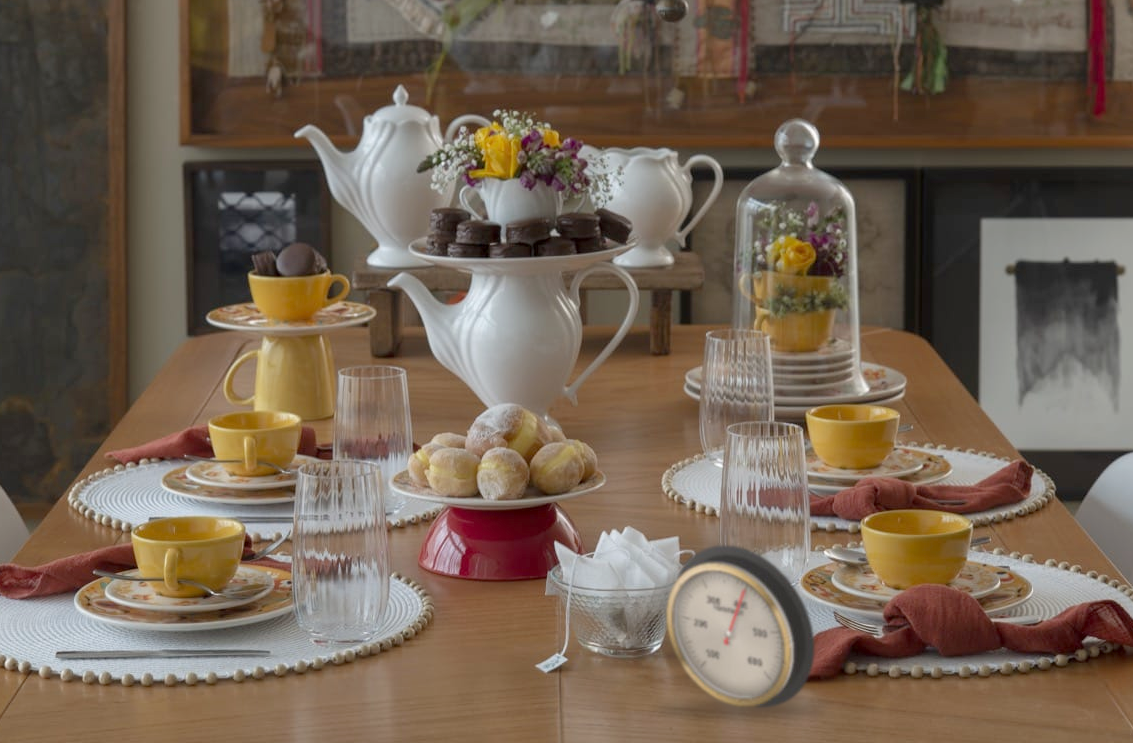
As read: **400** °F
